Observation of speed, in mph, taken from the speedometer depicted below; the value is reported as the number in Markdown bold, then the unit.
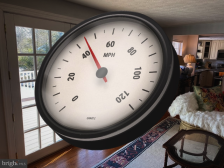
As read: **45** mph
